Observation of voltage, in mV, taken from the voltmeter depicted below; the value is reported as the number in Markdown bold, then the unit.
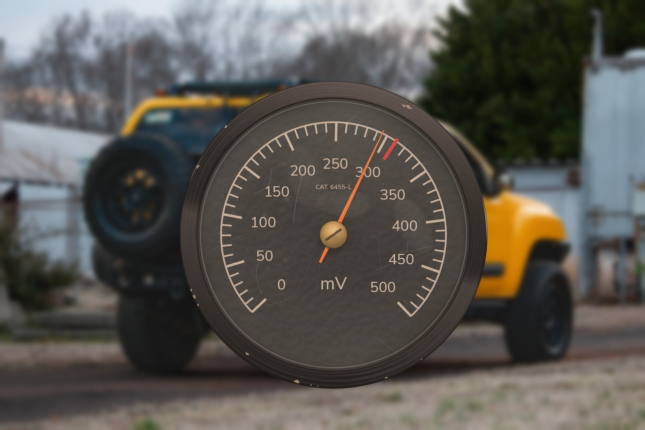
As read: **295** mV
